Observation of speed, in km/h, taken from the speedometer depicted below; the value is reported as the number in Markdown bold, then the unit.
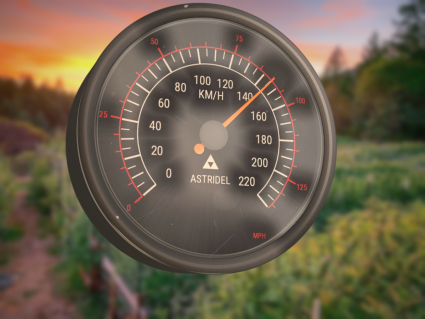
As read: **145** km/h
